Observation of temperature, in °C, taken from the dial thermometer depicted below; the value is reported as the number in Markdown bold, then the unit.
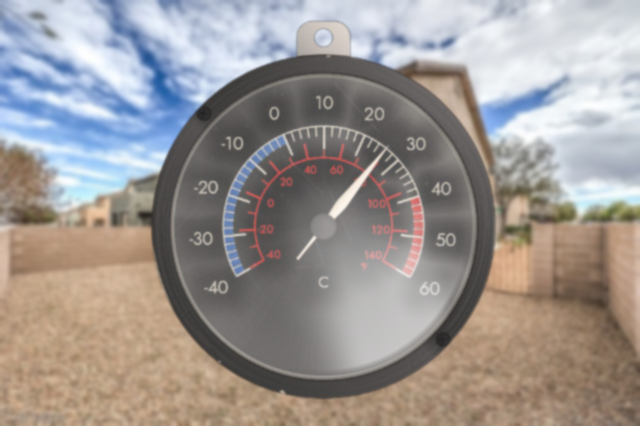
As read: **26** °C
